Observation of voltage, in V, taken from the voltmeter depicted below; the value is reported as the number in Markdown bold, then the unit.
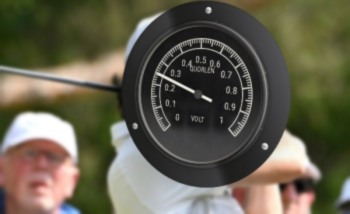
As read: **0.25** V
